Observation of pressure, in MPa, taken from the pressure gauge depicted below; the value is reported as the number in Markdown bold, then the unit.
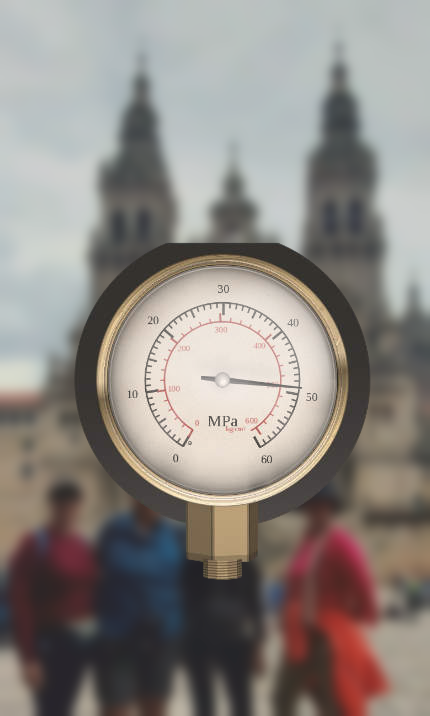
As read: **49** MPa
